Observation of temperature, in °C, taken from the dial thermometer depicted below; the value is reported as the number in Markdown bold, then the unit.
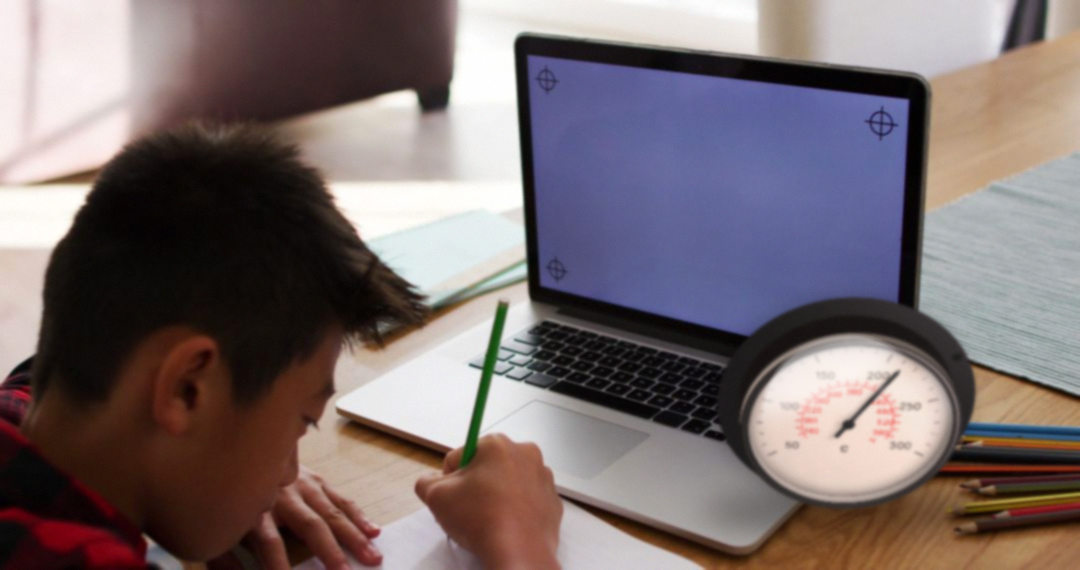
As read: **210** °C
